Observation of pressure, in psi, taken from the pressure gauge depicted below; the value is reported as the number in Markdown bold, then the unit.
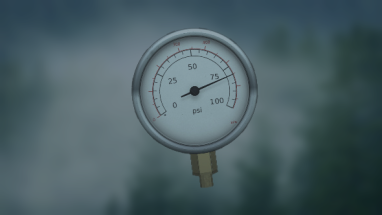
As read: **80** psi
